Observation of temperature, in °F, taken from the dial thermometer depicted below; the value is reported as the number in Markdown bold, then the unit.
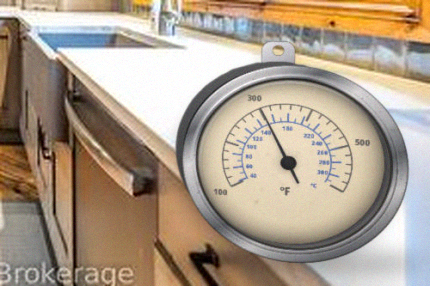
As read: **300** °F
